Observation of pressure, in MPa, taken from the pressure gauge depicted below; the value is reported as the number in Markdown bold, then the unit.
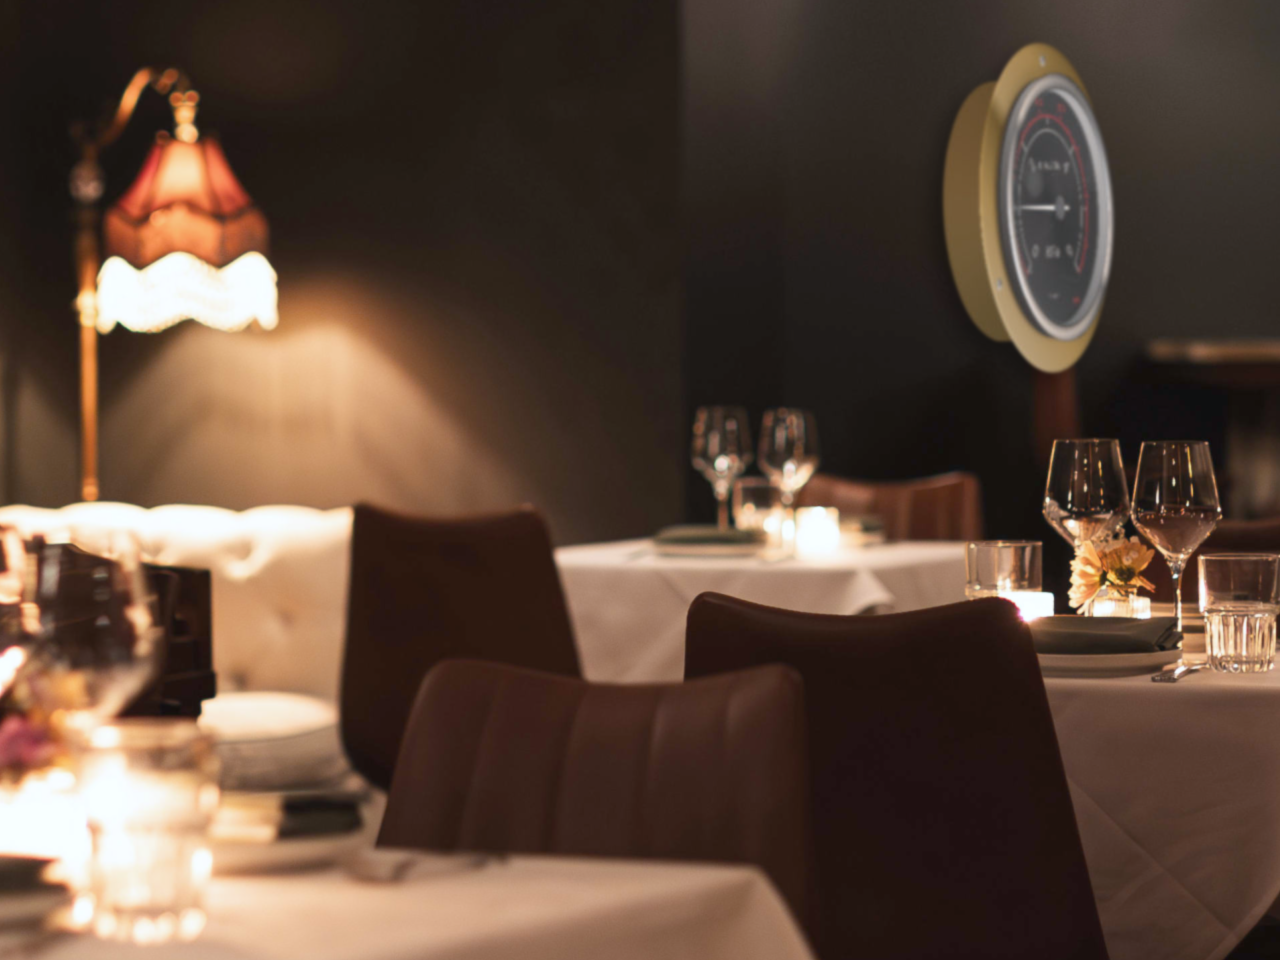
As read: **1** MPa
